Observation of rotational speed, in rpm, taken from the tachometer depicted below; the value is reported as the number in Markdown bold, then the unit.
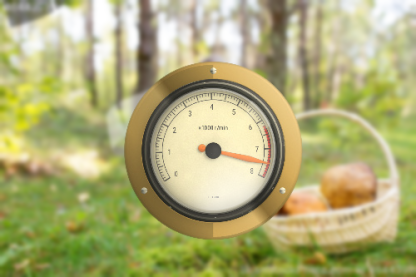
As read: **7500** rpm
